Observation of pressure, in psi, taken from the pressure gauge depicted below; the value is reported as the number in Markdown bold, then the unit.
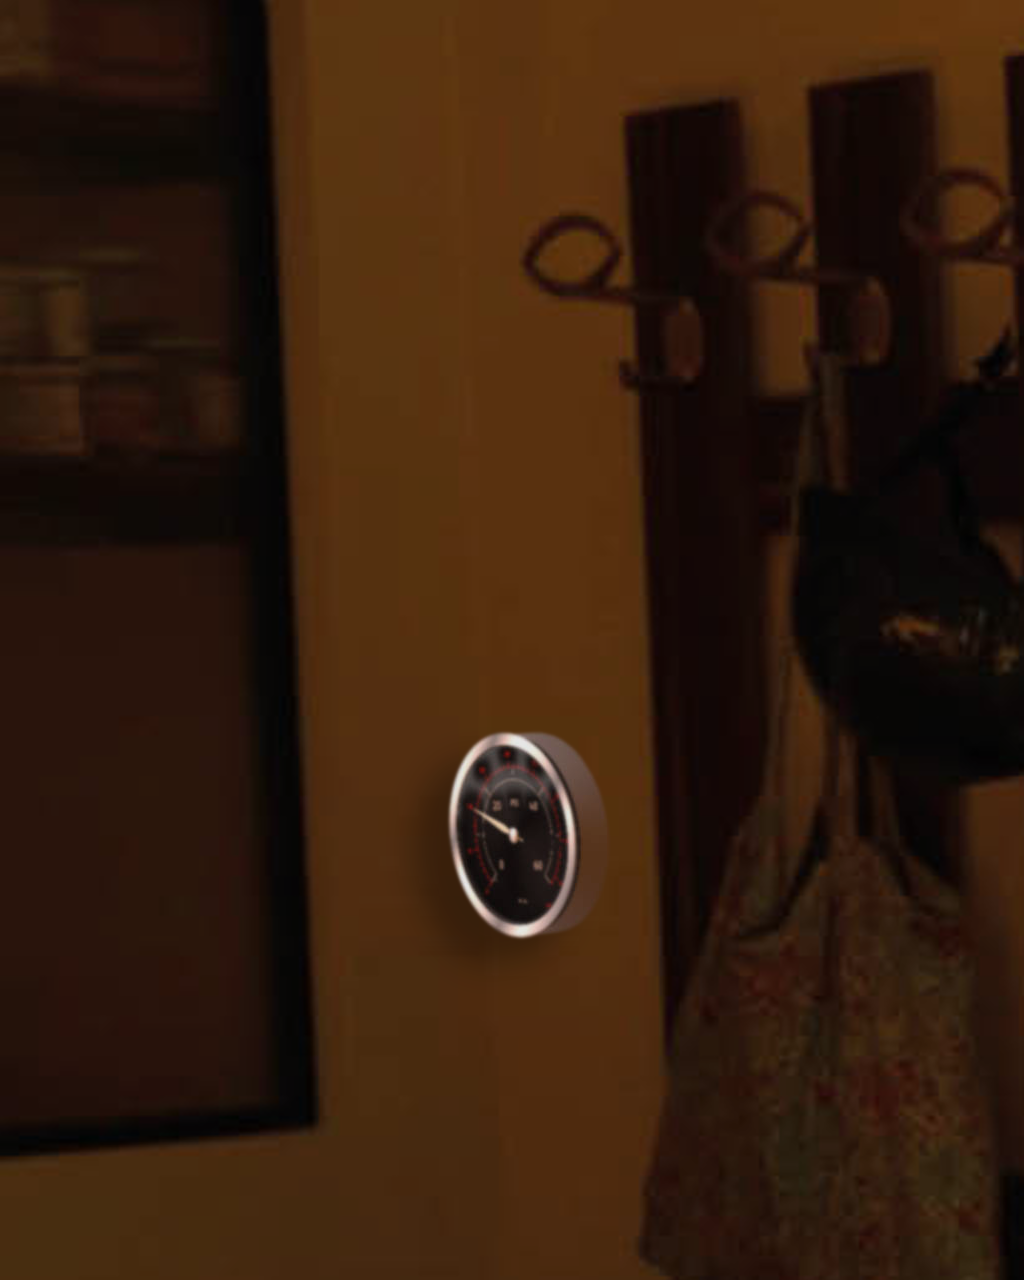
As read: **15** psi
